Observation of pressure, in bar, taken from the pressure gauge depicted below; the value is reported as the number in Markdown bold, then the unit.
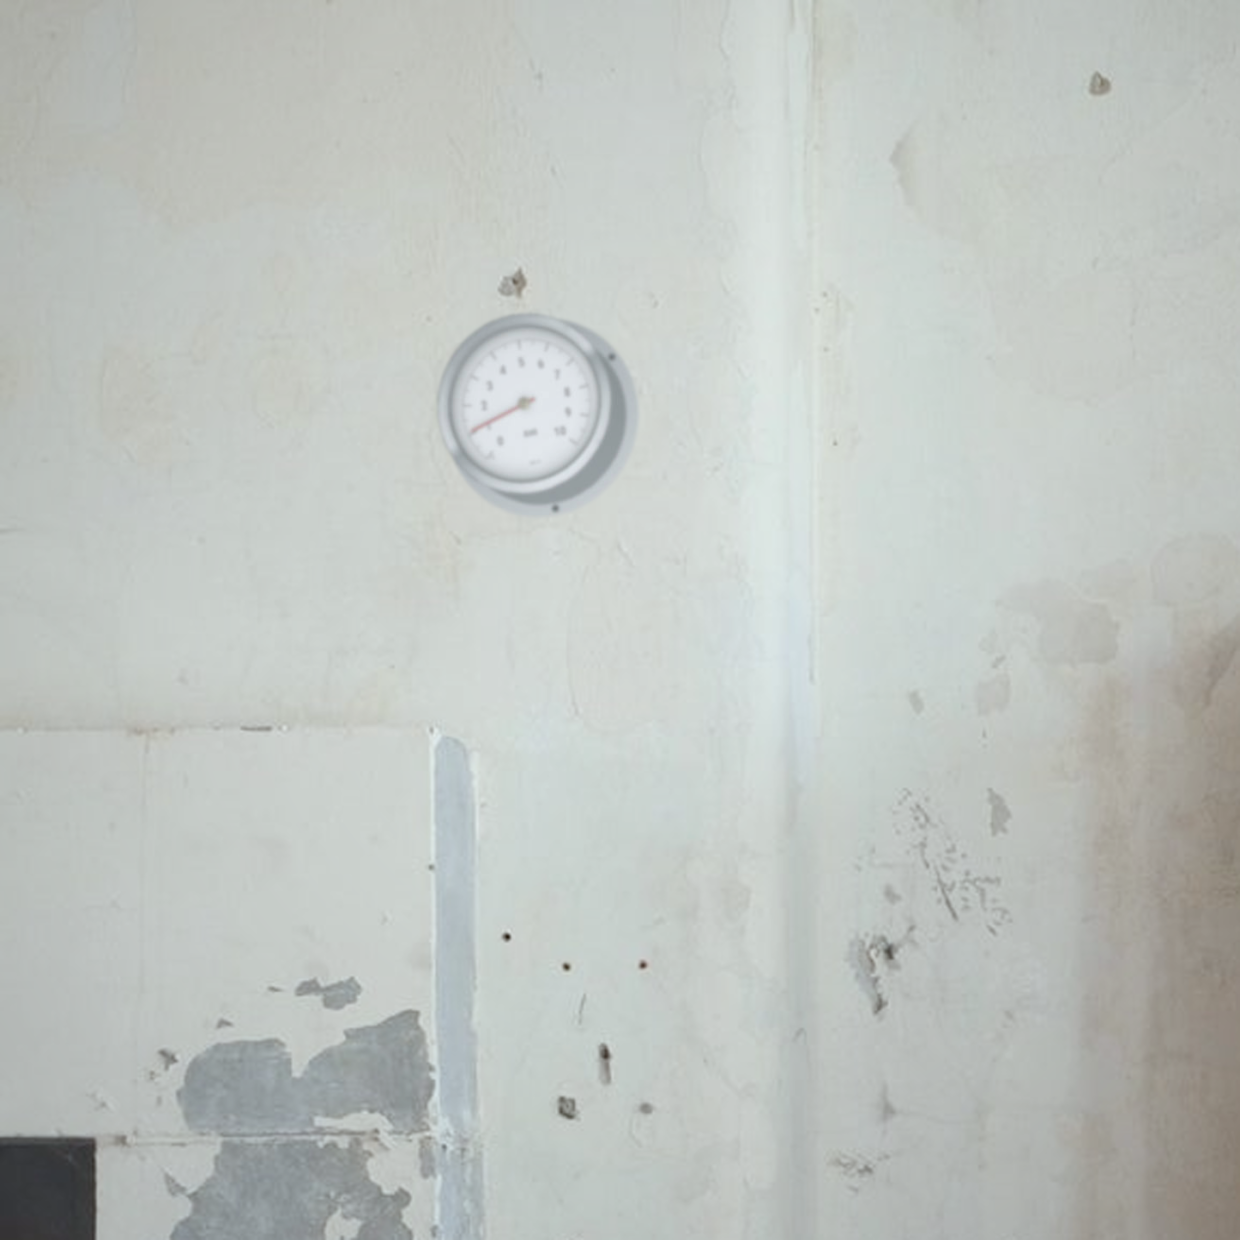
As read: **1** bar
